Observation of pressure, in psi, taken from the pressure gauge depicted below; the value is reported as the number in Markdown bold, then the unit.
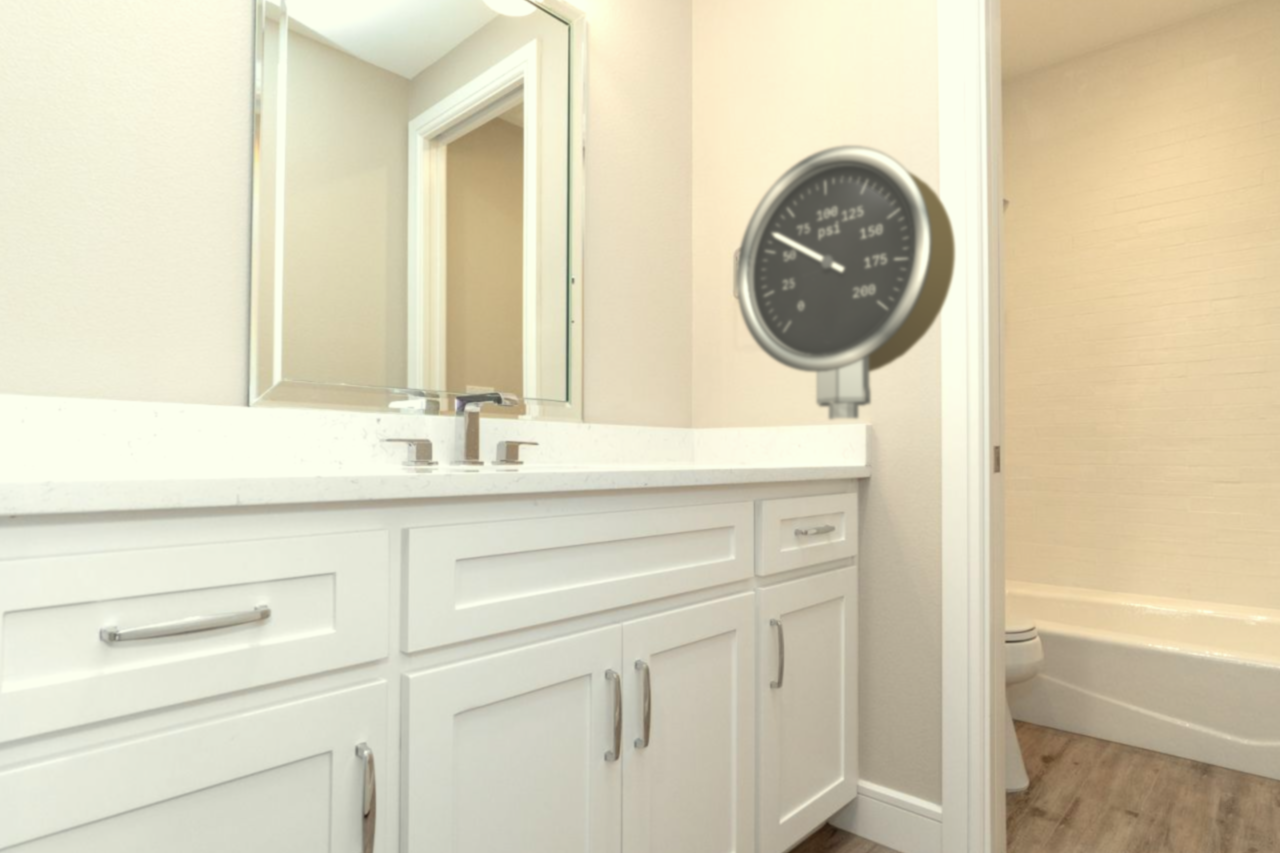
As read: **60** psi
